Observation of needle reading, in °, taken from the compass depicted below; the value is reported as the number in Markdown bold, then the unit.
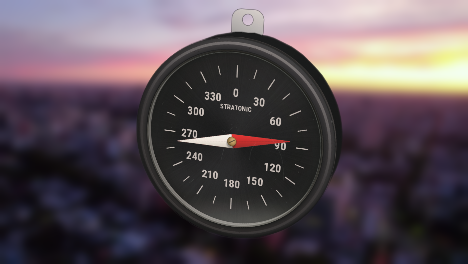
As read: **82.5** °
